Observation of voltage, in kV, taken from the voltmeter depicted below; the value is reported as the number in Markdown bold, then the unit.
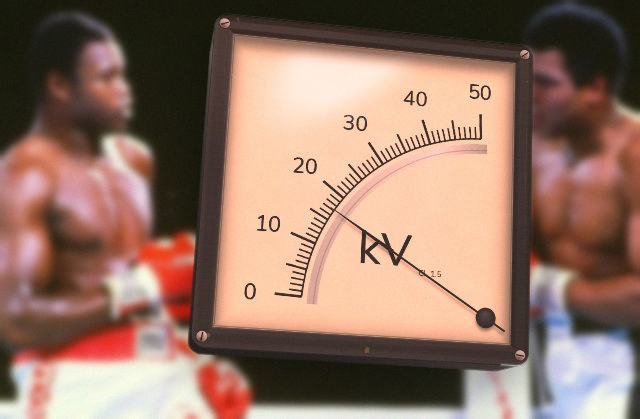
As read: **17** kV
